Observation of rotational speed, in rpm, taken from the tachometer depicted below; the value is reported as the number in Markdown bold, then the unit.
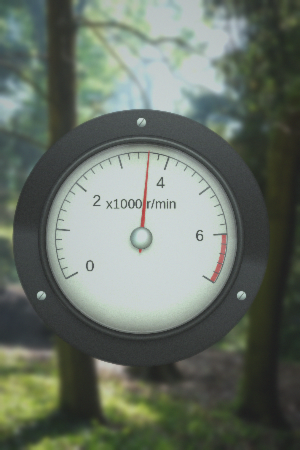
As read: **3600** rpm
